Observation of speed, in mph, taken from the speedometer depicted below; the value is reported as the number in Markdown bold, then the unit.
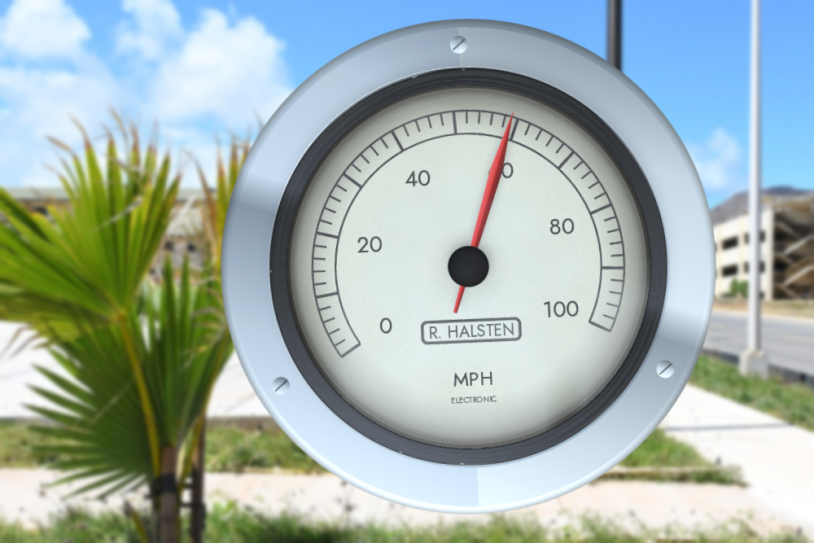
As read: **59** mph
